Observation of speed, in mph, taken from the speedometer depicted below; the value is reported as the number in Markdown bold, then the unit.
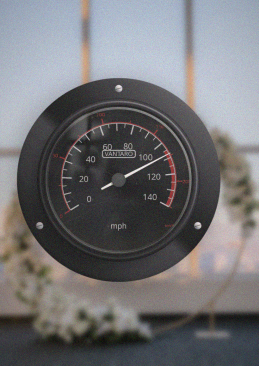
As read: **107.5** mph
